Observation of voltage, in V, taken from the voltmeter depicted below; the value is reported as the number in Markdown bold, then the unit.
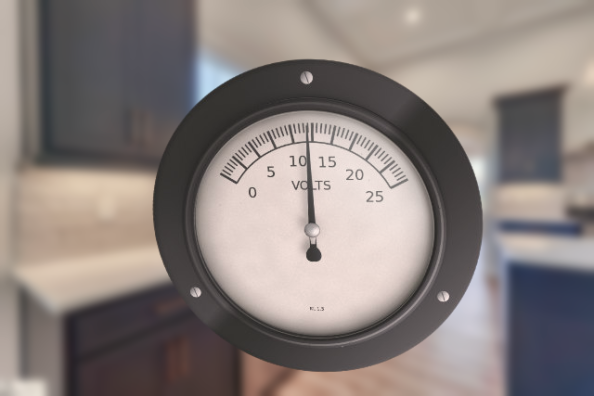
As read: **12** V
